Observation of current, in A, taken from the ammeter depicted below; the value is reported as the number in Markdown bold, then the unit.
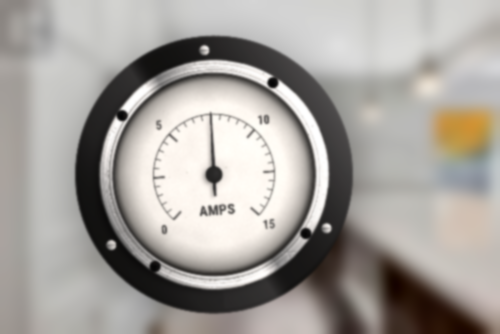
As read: **7.5** A
